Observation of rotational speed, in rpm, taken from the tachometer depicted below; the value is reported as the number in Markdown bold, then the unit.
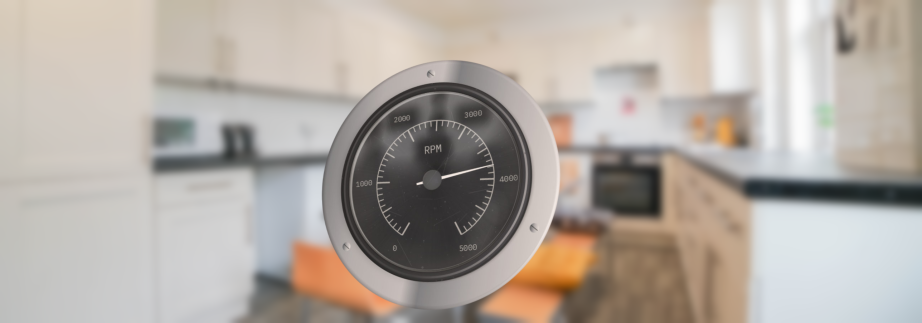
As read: **3800** rpm
